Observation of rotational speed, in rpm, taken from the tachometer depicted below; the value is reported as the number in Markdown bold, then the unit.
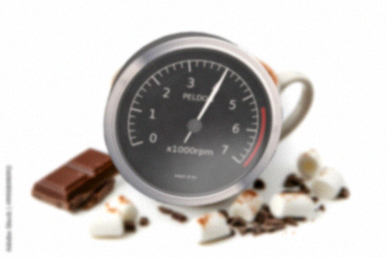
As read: **4000** rpm
